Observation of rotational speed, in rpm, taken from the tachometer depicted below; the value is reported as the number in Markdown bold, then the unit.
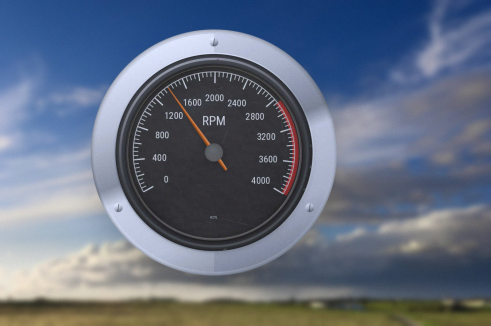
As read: **1400** rpm
